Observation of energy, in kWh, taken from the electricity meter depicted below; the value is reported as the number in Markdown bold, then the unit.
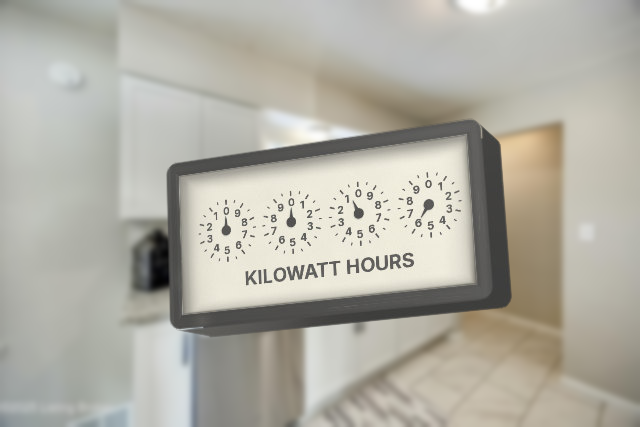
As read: **6** kWh
